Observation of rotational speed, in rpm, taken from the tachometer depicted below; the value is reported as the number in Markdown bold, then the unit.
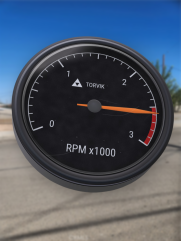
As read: **2600** rpm
